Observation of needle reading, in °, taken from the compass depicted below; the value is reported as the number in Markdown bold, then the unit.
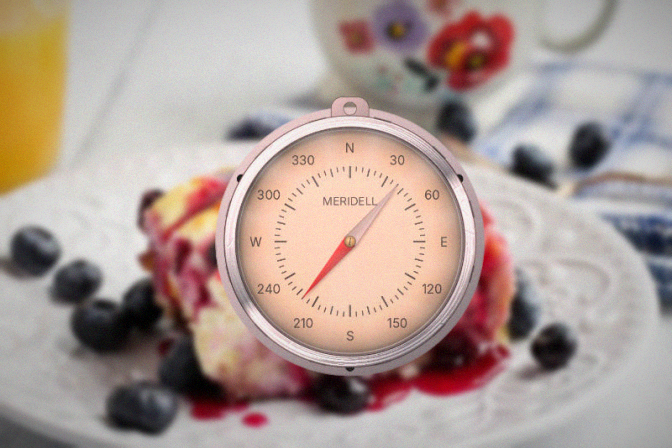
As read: **220** °
